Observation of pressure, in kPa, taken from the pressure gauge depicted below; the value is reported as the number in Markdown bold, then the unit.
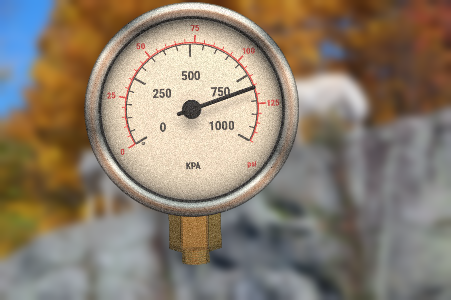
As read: **800** kPa
